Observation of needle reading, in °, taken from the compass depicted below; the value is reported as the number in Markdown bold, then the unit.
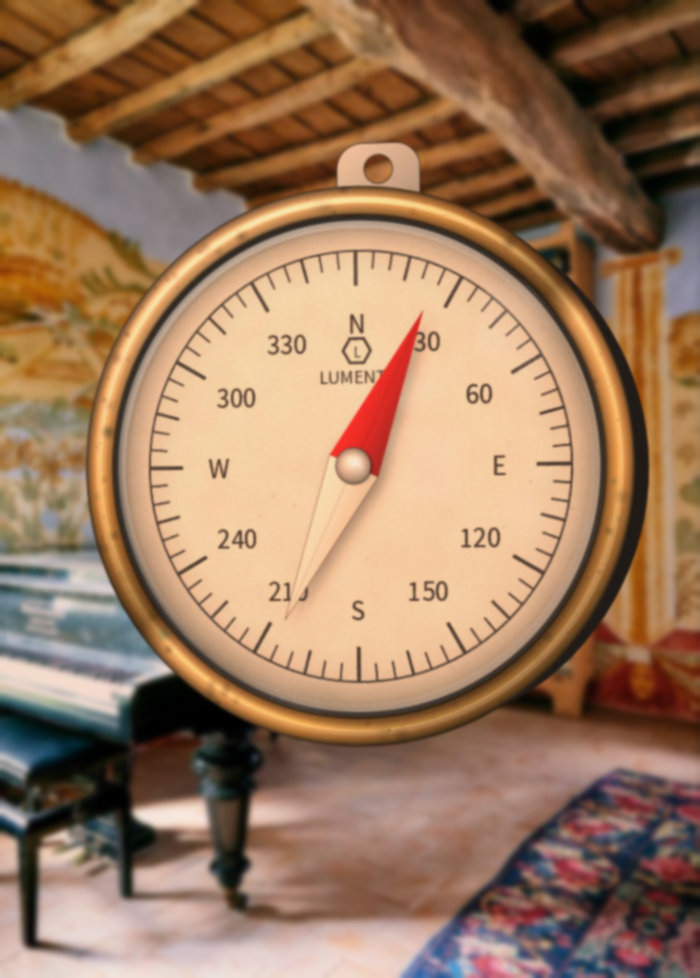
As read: **25** °
